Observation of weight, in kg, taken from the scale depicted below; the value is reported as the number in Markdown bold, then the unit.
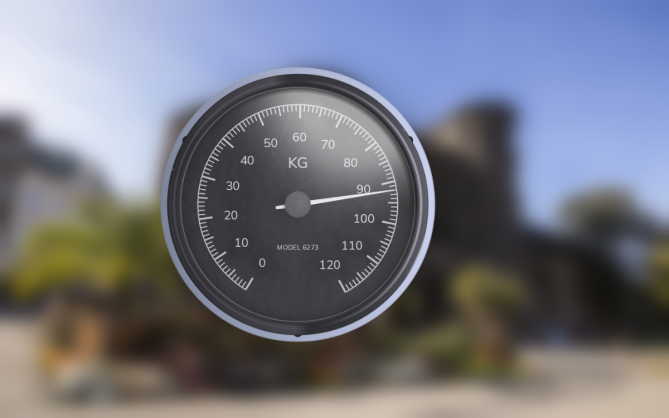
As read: **92** kg
